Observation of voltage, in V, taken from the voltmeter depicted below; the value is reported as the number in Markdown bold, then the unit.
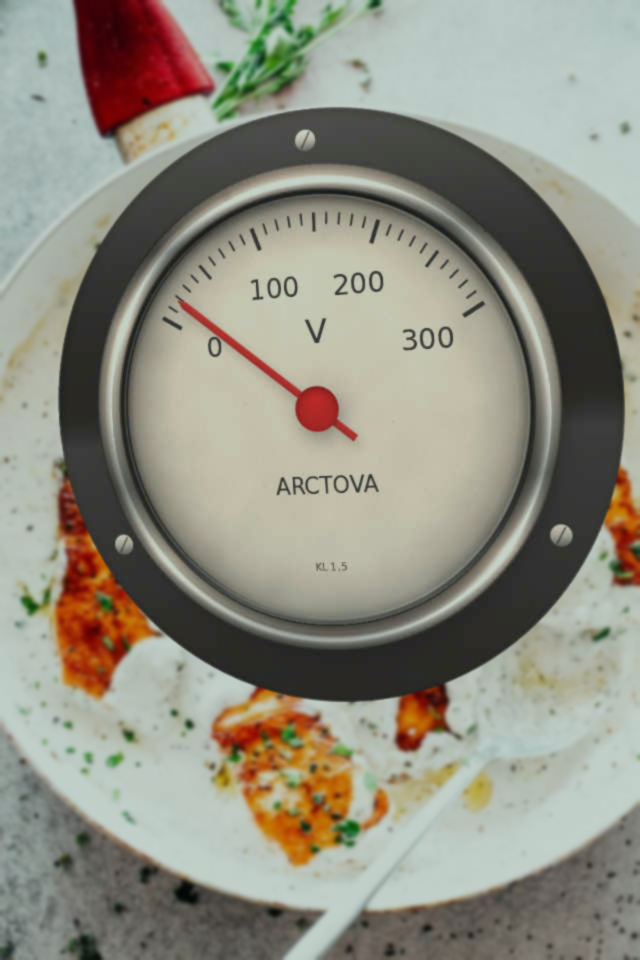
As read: **20** V
